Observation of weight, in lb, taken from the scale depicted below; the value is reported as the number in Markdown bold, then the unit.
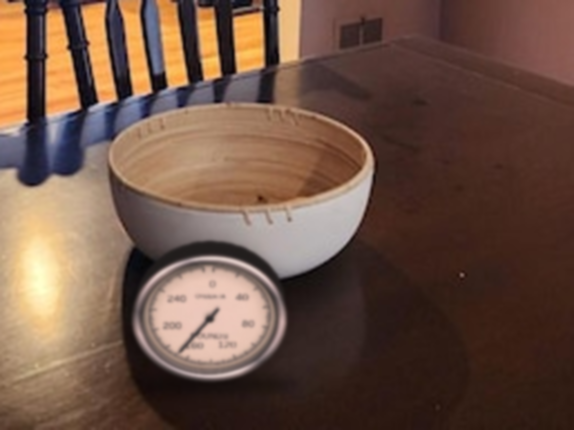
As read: **170** lb
